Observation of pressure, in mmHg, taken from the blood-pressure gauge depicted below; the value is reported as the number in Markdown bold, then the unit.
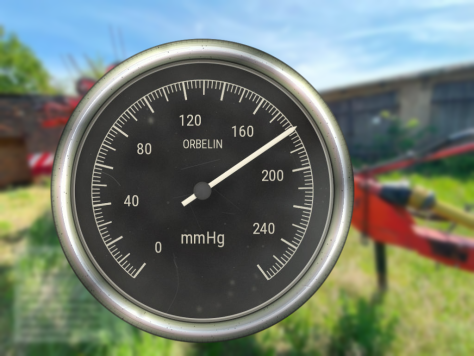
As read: **180** mmHg
